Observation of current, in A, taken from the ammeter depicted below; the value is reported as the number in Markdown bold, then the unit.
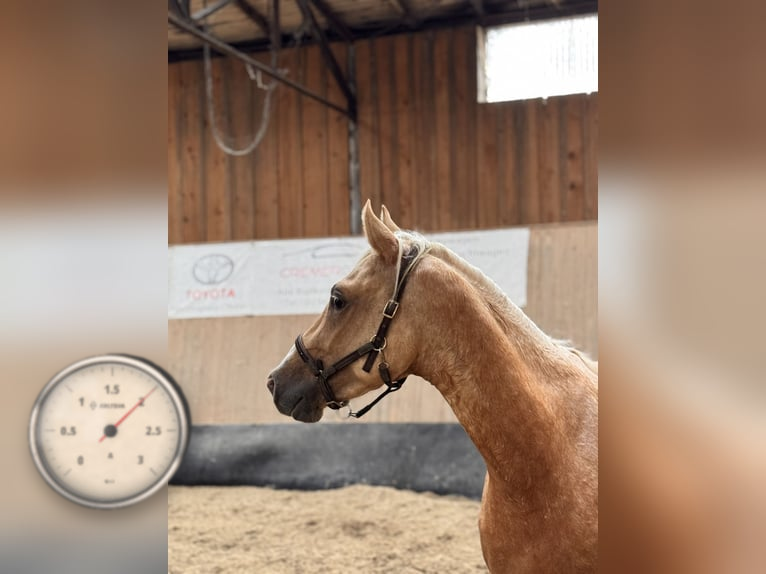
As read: **2** A
